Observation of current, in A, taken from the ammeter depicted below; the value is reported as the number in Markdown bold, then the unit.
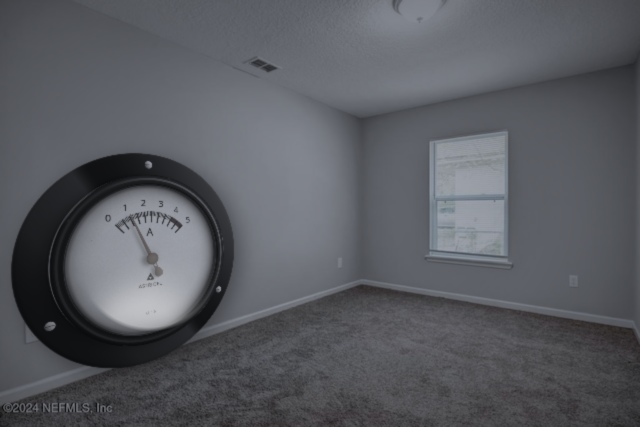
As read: **1** A
